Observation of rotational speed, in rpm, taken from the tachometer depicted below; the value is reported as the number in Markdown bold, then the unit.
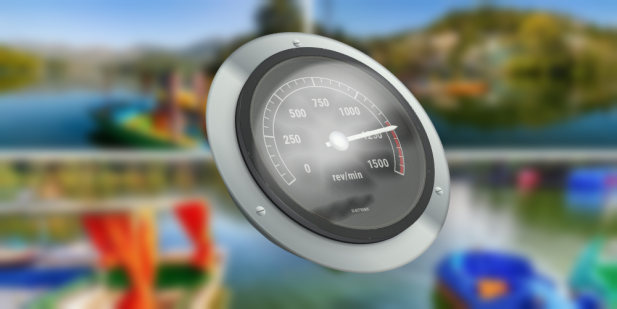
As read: **1250** rpm
